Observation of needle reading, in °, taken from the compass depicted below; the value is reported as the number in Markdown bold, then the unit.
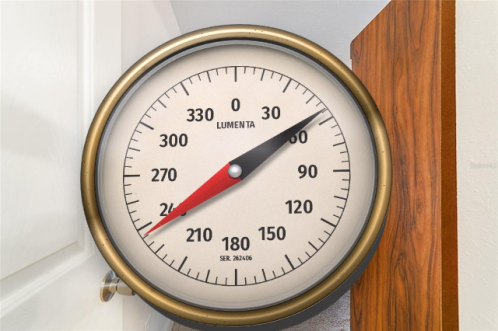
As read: **235** °
